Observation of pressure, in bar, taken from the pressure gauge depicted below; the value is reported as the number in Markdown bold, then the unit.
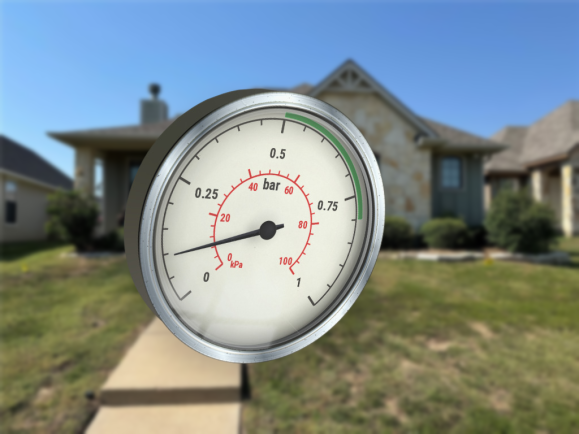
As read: **0.1** bar
